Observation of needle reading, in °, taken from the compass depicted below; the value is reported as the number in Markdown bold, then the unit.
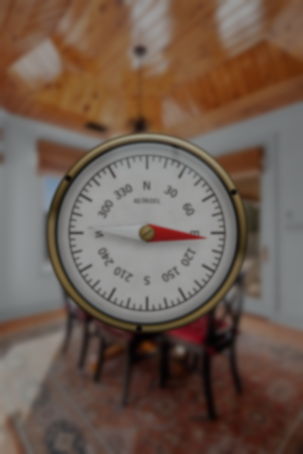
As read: **95** °
